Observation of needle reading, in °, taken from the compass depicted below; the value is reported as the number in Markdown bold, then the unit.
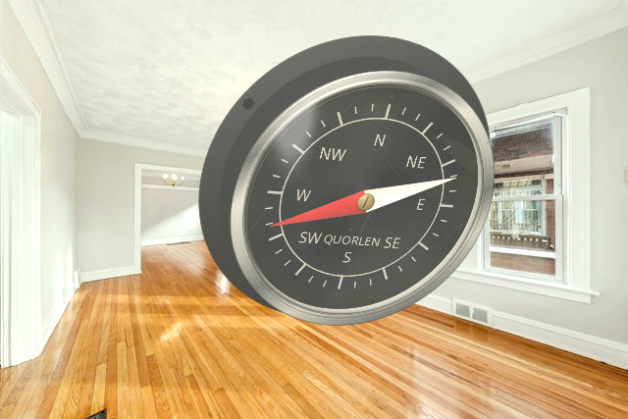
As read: **250** °
